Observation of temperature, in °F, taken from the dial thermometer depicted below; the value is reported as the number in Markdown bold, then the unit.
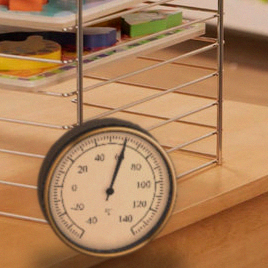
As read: **60** °F
